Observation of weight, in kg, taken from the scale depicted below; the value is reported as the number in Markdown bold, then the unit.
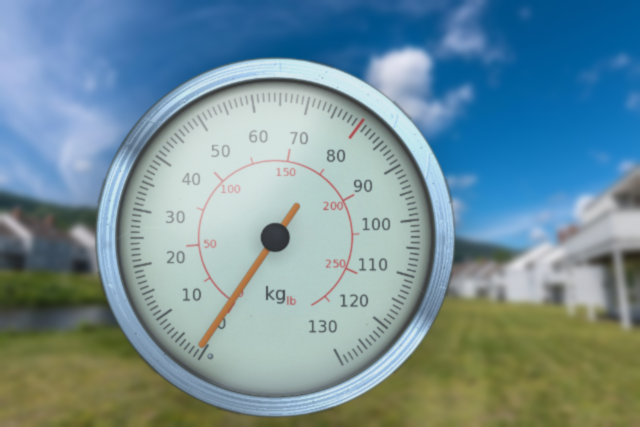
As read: **1** kg
